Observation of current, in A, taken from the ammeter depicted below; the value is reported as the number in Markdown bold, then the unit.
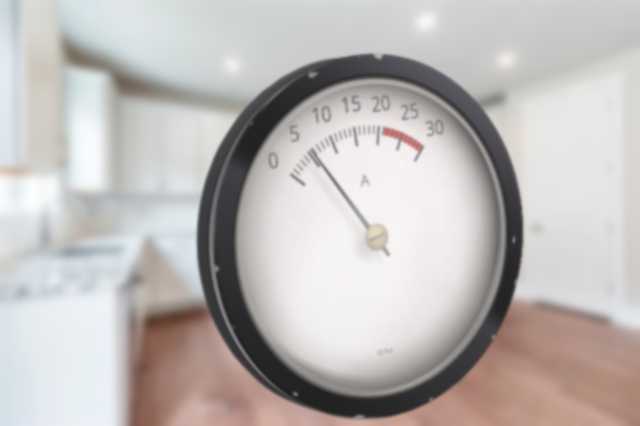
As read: **5** A
